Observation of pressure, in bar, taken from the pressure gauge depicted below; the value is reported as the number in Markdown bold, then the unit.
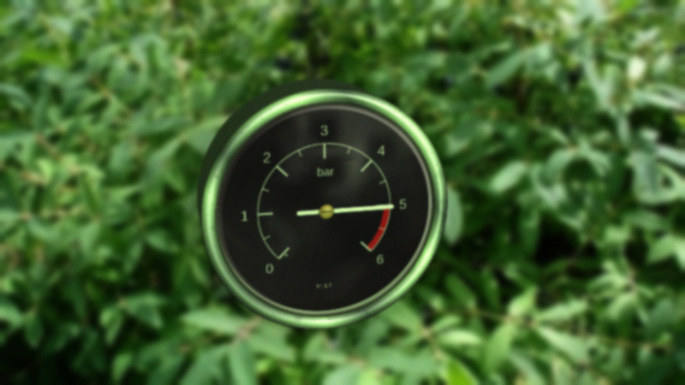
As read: **5** bar
